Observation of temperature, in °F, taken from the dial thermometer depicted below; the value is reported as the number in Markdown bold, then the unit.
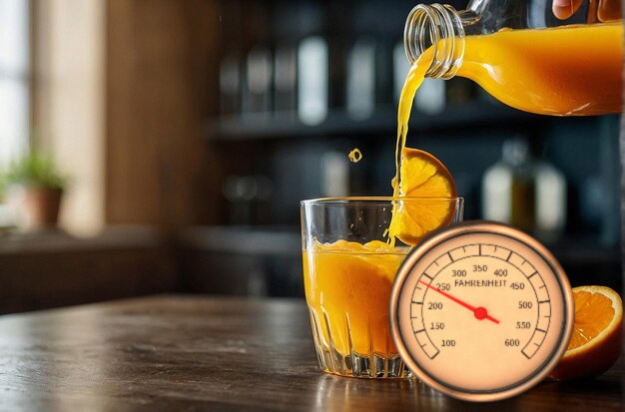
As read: **237.5** °F
